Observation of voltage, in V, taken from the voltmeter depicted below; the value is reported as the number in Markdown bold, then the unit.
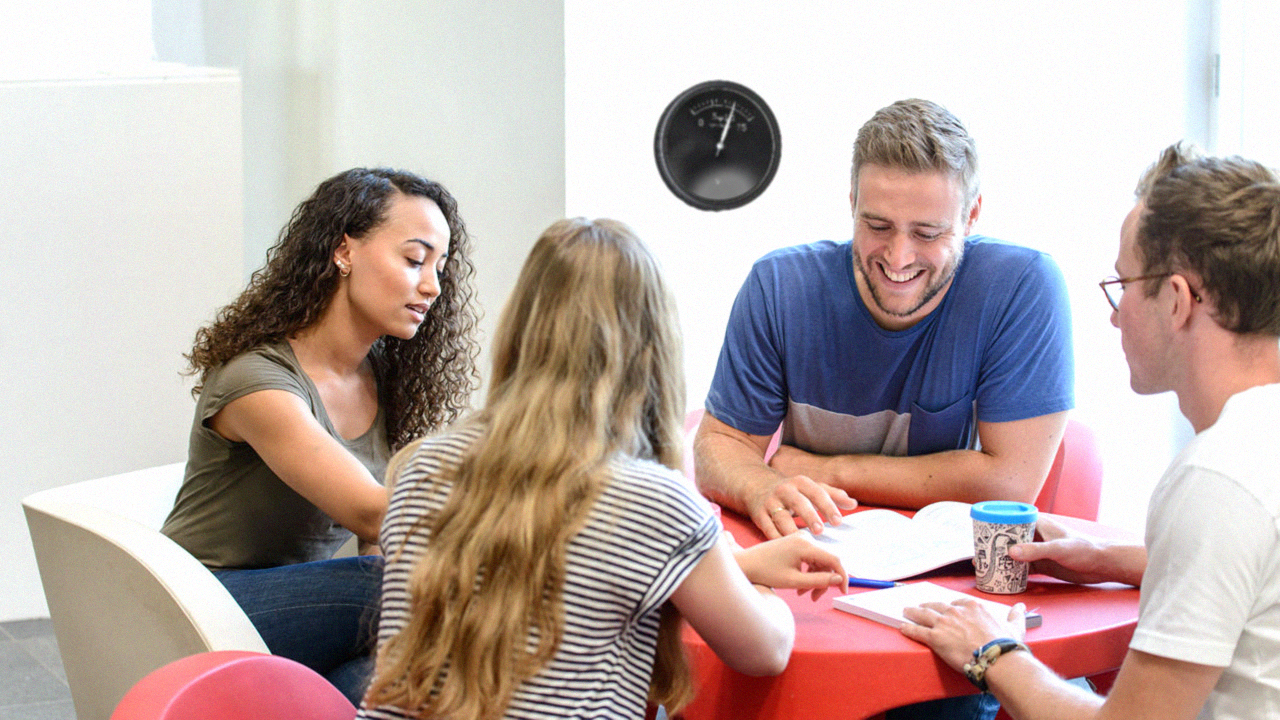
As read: **10** V
